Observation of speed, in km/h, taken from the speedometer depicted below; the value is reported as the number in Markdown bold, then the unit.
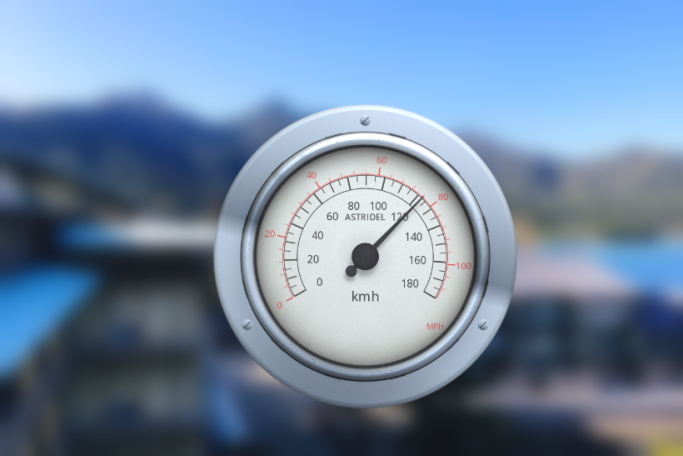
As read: **122.5** km/h
